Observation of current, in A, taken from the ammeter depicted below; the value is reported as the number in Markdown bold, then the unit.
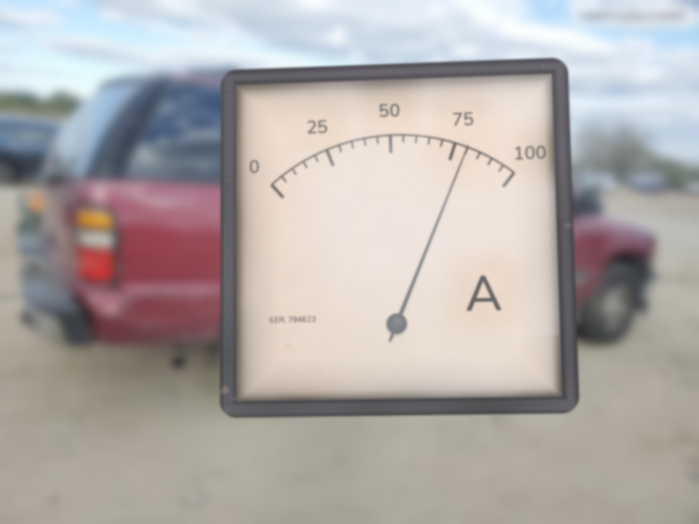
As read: **80** A
